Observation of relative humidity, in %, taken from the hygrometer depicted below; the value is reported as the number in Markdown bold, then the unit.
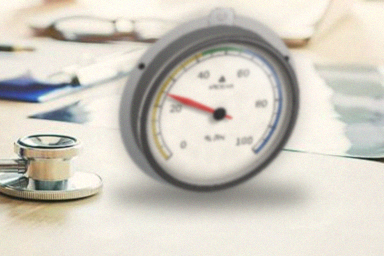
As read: **25** %
